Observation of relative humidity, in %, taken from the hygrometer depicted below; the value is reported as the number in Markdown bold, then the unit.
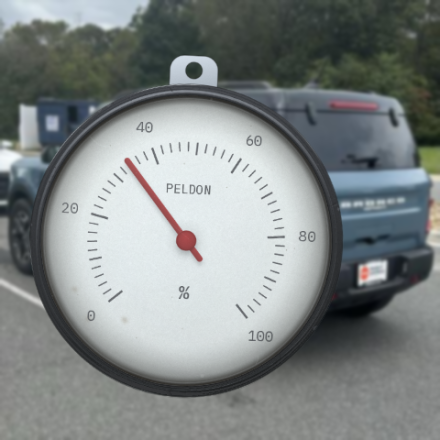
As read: **34** %
